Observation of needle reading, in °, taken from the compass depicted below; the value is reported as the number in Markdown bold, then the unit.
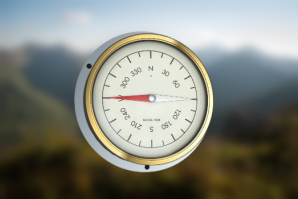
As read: **270** °
